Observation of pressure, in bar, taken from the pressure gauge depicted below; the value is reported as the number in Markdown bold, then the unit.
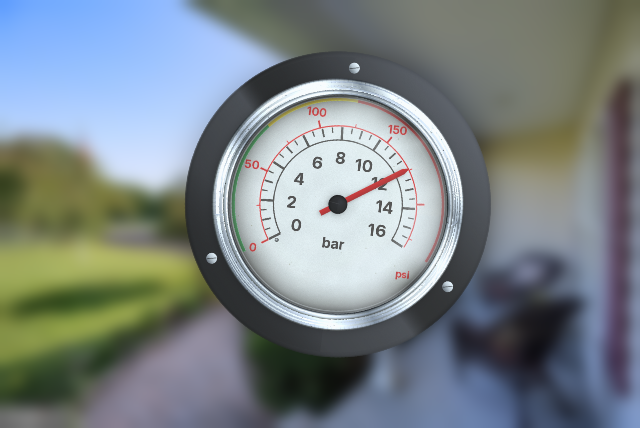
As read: **12** bar
